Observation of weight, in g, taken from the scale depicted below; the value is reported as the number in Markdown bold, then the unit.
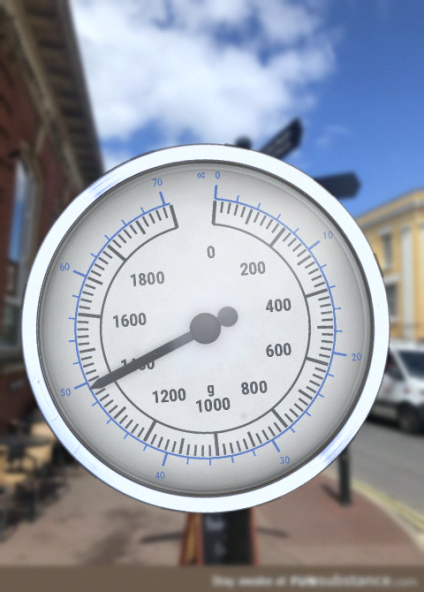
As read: **1400** g
